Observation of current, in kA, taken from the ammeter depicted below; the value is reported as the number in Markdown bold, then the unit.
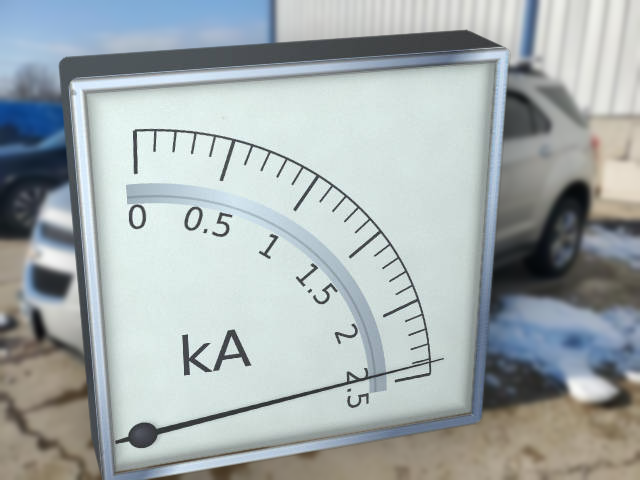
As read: **2.4** kA
